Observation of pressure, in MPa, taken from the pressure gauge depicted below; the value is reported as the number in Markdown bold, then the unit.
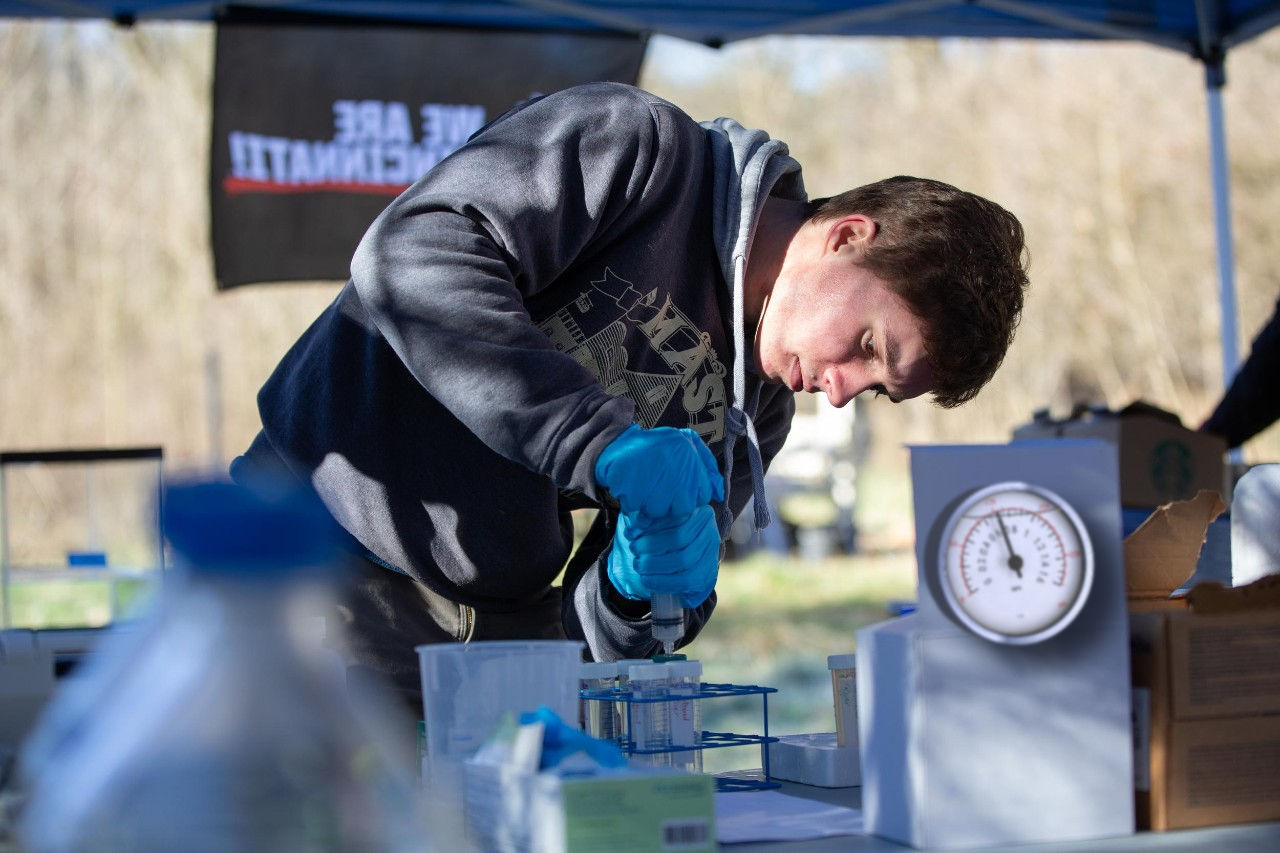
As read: **0.7** MPa
